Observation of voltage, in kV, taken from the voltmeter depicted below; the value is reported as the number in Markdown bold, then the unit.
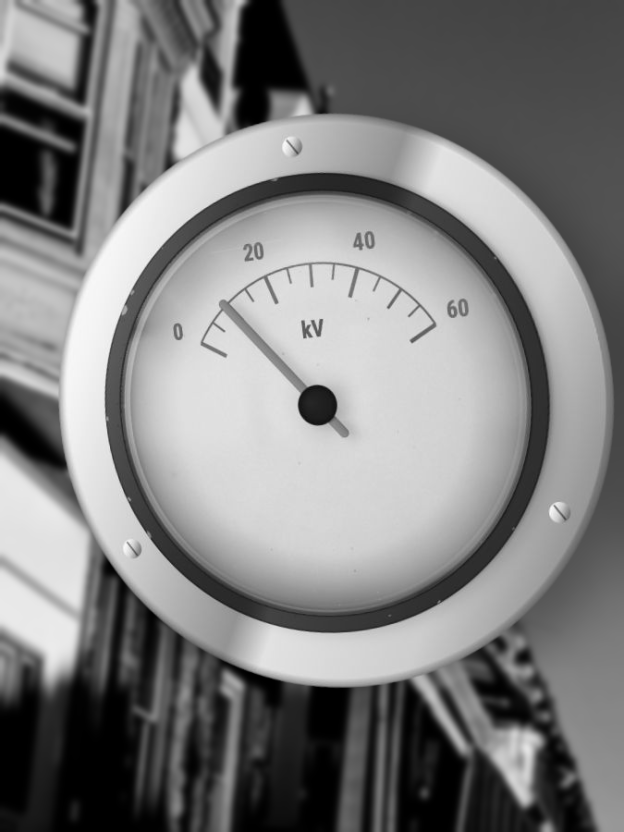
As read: **10** kV
